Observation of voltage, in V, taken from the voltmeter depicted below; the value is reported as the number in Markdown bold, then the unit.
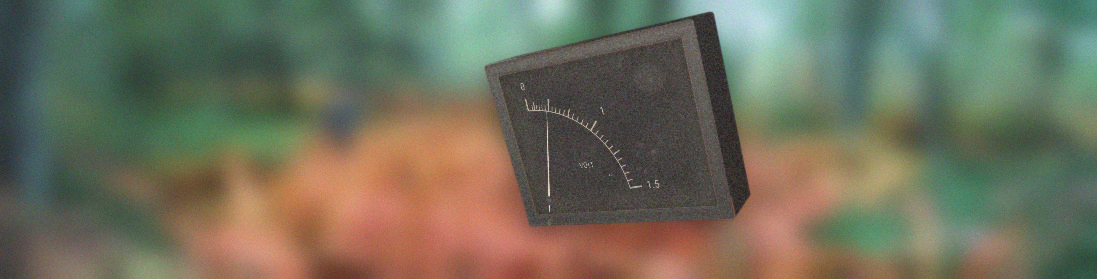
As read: **0.5** V
